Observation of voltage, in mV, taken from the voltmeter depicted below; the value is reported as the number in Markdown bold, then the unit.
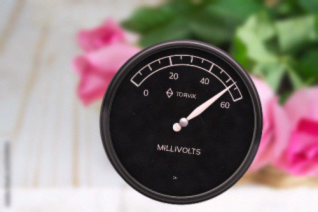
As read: **52.5** mV
